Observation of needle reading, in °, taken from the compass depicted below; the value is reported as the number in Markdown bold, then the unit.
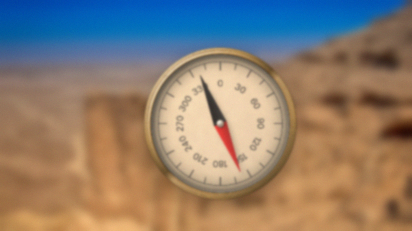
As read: **157.5** °
